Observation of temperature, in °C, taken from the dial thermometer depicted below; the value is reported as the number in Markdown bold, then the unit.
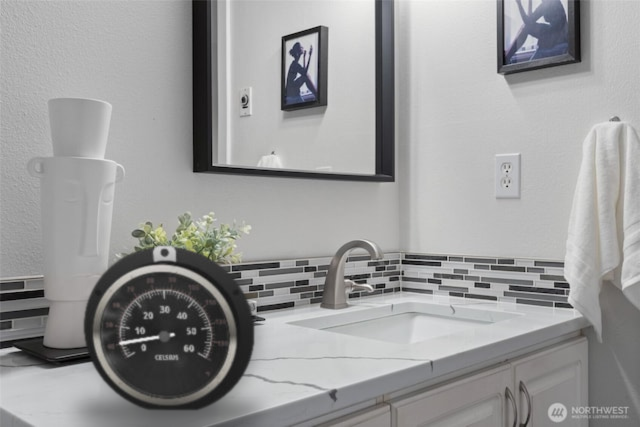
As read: **5** °C
